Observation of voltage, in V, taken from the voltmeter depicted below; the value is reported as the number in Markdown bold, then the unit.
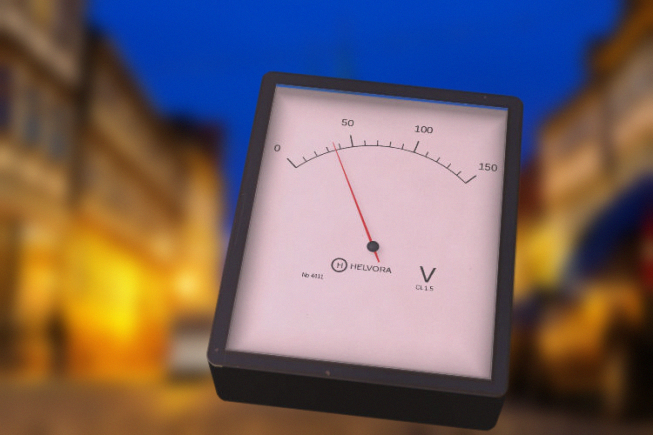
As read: **35** V
